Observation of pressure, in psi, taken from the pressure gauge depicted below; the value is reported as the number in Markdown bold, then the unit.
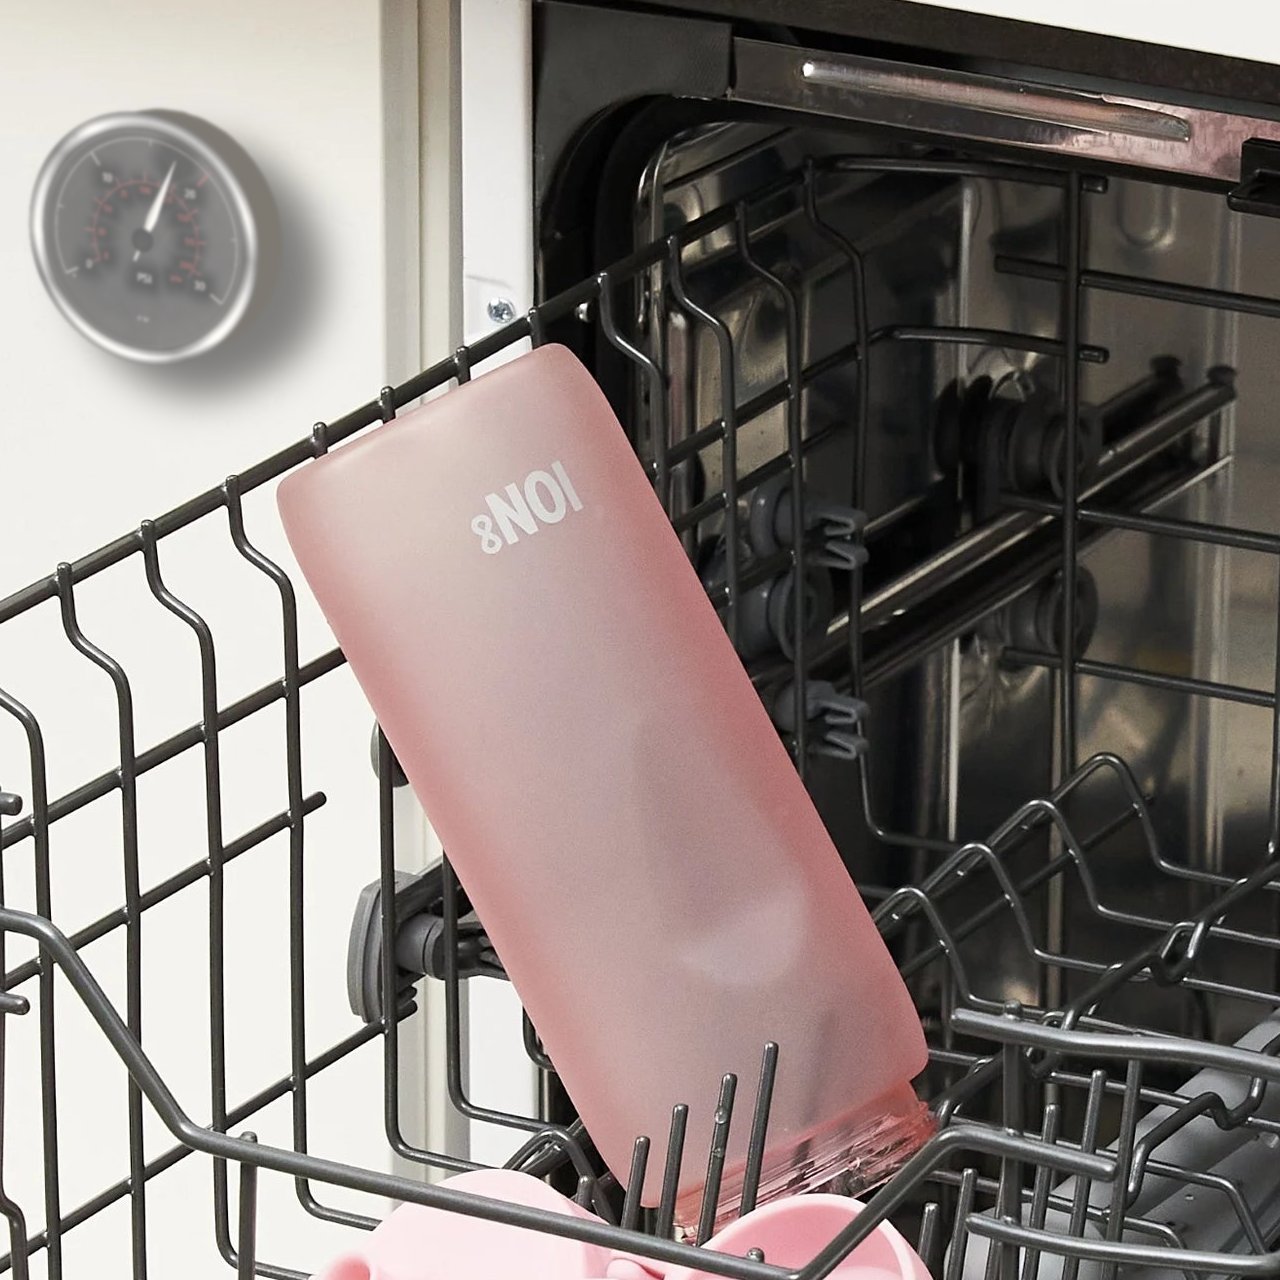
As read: **17.5** psi
